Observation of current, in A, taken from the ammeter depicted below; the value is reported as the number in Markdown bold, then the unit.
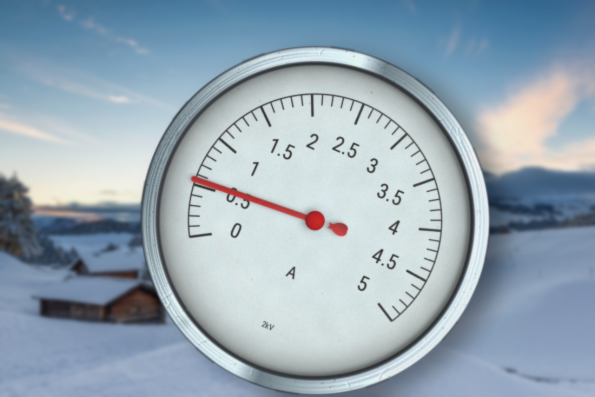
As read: **0.55** A
